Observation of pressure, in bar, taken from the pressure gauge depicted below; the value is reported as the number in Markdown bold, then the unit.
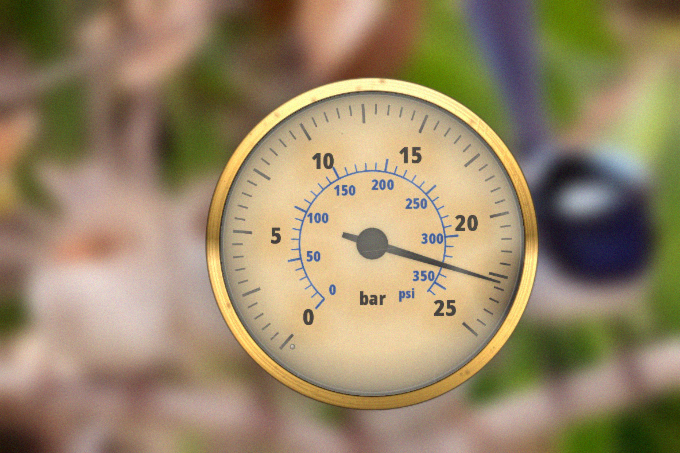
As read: **22.75** bar
